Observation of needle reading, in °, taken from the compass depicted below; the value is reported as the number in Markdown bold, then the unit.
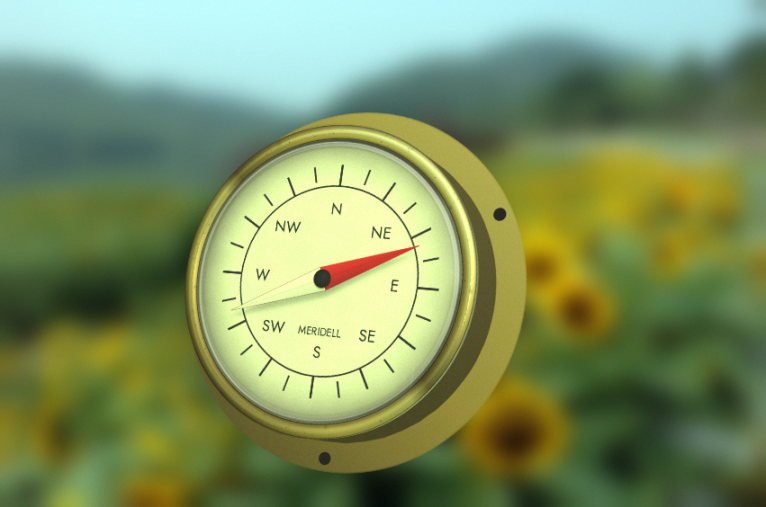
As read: **67.5** °
